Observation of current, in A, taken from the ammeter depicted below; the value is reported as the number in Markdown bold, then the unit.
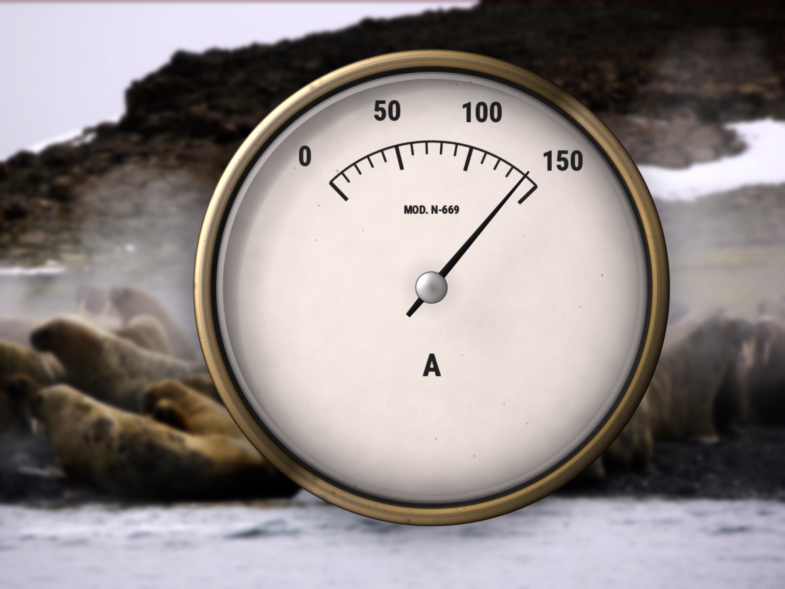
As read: **140** A
